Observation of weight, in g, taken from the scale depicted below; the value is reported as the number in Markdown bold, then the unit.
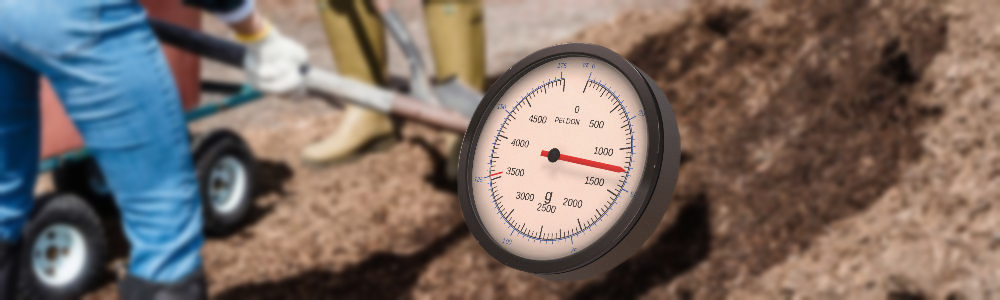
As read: **1250** g
